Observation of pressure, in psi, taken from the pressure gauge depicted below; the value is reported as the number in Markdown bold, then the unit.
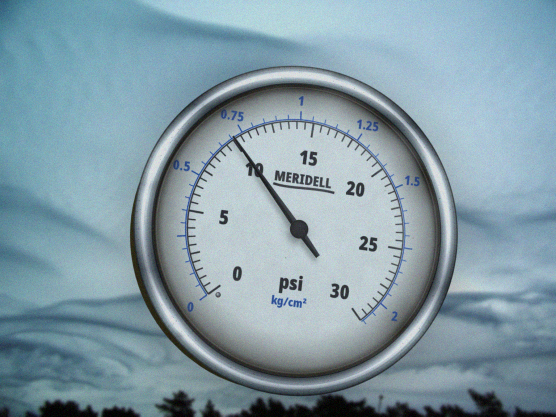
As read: **10** psi
